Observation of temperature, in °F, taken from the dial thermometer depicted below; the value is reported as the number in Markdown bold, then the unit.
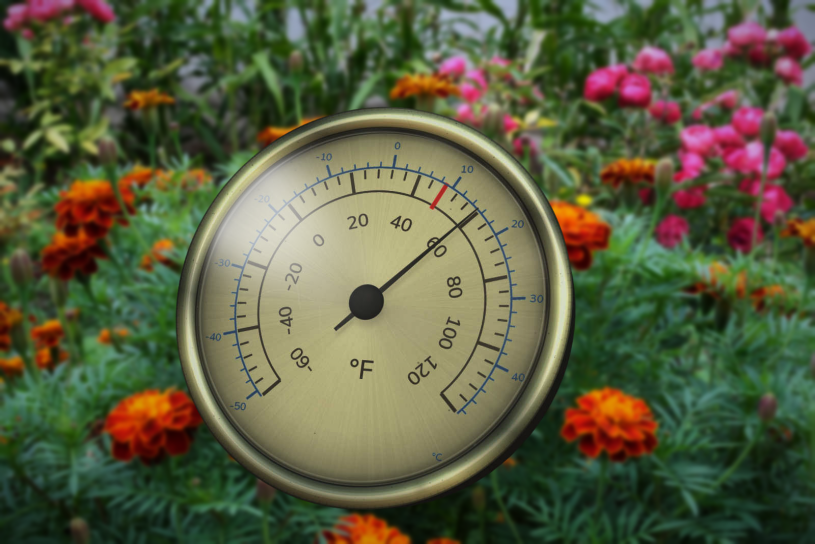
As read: **60** °F
